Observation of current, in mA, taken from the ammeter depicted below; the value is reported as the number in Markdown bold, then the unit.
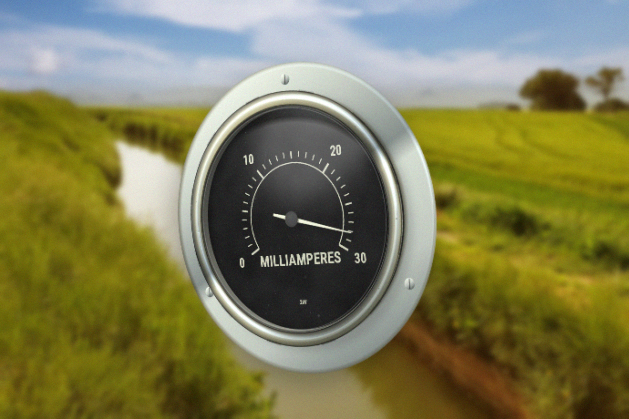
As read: **28** mA
